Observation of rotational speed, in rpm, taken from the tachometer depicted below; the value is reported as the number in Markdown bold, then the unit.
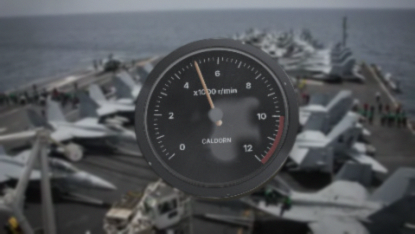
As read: **5000** rpm
